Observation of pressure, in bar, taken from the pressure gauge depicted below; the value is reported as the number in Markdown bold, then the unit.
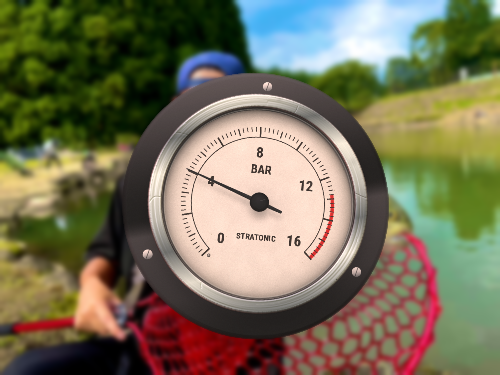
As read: **4** bar
